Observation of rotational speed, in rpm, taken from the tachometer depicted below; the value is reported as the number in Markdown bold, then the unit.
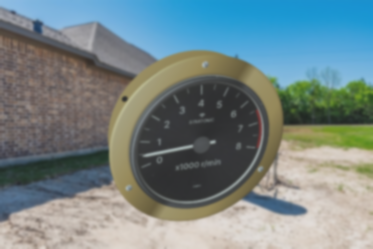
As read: **500** rpm
